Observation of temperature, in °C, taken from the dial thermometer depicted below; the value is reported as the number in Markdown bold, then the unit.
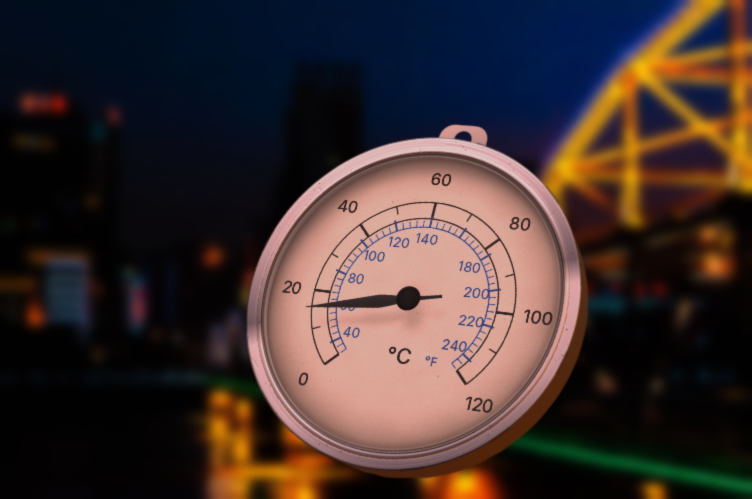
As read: **15** °C
